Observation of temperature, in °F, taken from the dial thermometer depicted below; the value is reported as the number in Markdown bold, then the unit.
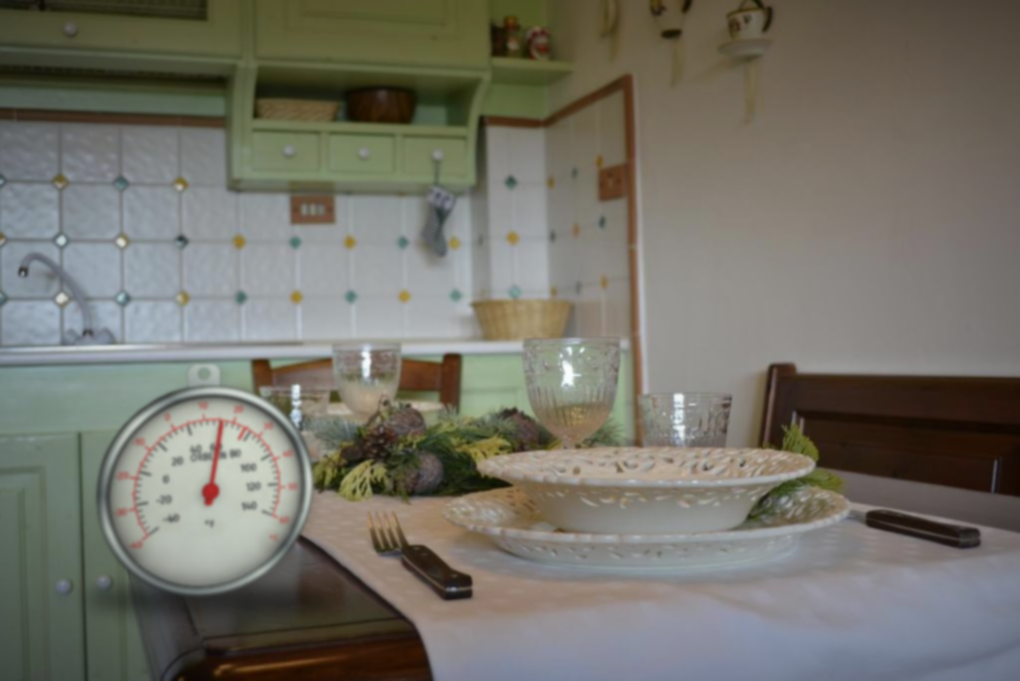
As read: **60** °F
